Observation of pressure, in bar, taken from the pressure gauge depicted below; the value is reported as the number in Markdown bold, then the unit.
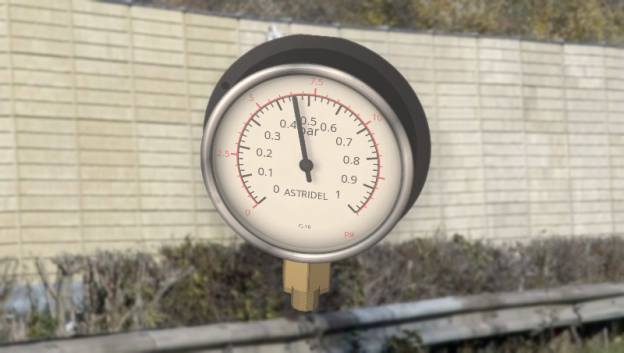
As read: **0.46** bar
